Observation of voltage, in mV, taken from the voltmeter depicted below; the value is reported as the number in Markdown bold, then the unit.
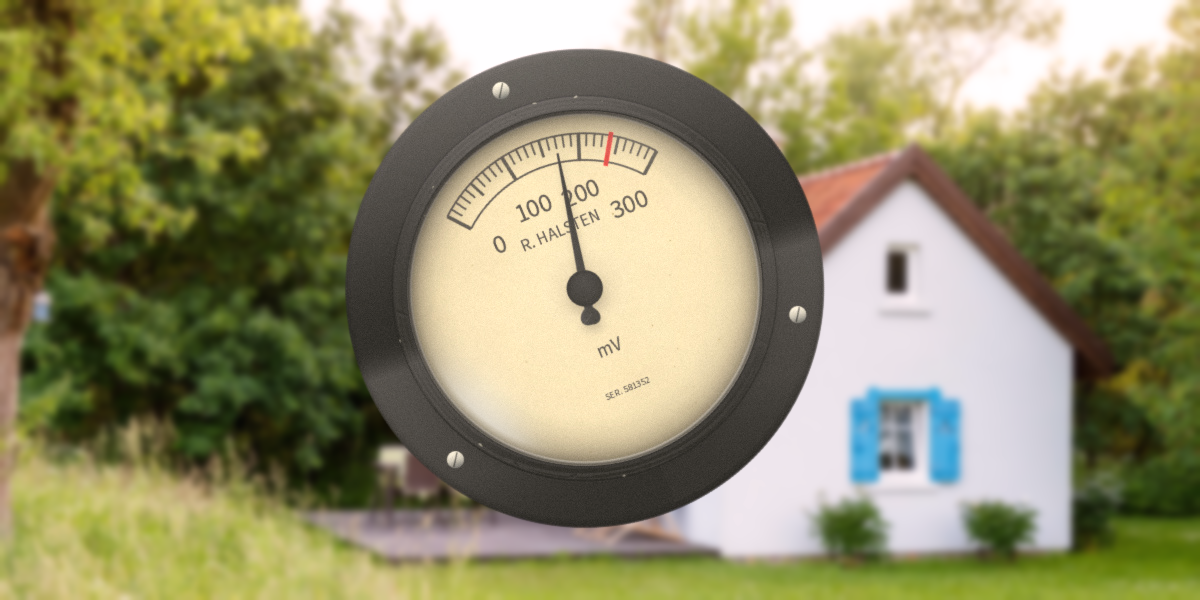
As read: **170** mV
